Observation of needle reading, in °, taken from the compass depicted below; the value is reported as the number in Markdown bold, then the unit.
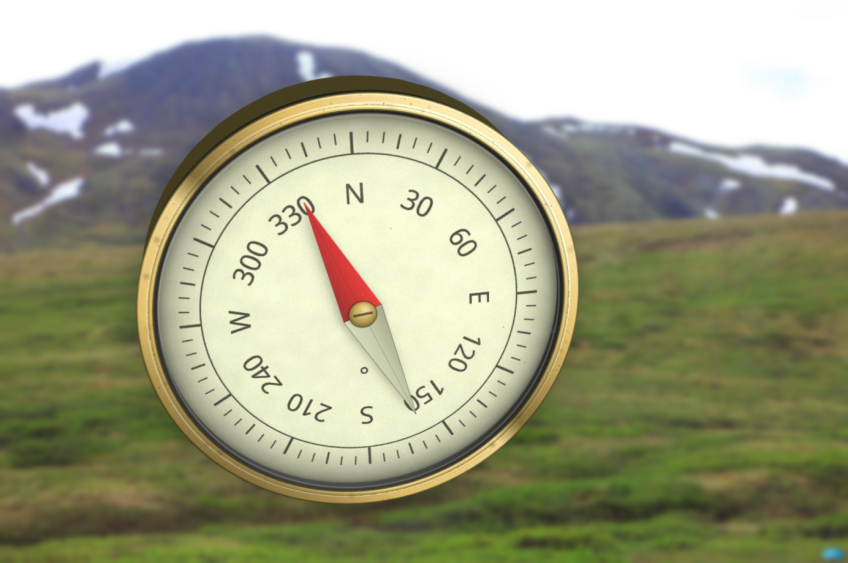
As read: **337.5** °
